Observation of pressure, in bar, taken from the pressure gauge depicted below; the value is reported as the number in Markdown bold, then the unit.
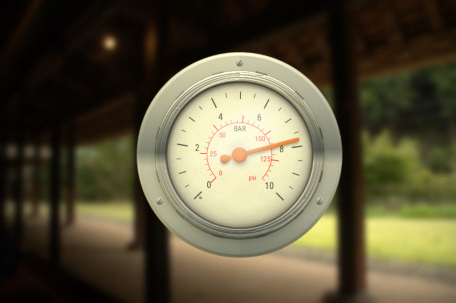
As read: **7.75** bar
